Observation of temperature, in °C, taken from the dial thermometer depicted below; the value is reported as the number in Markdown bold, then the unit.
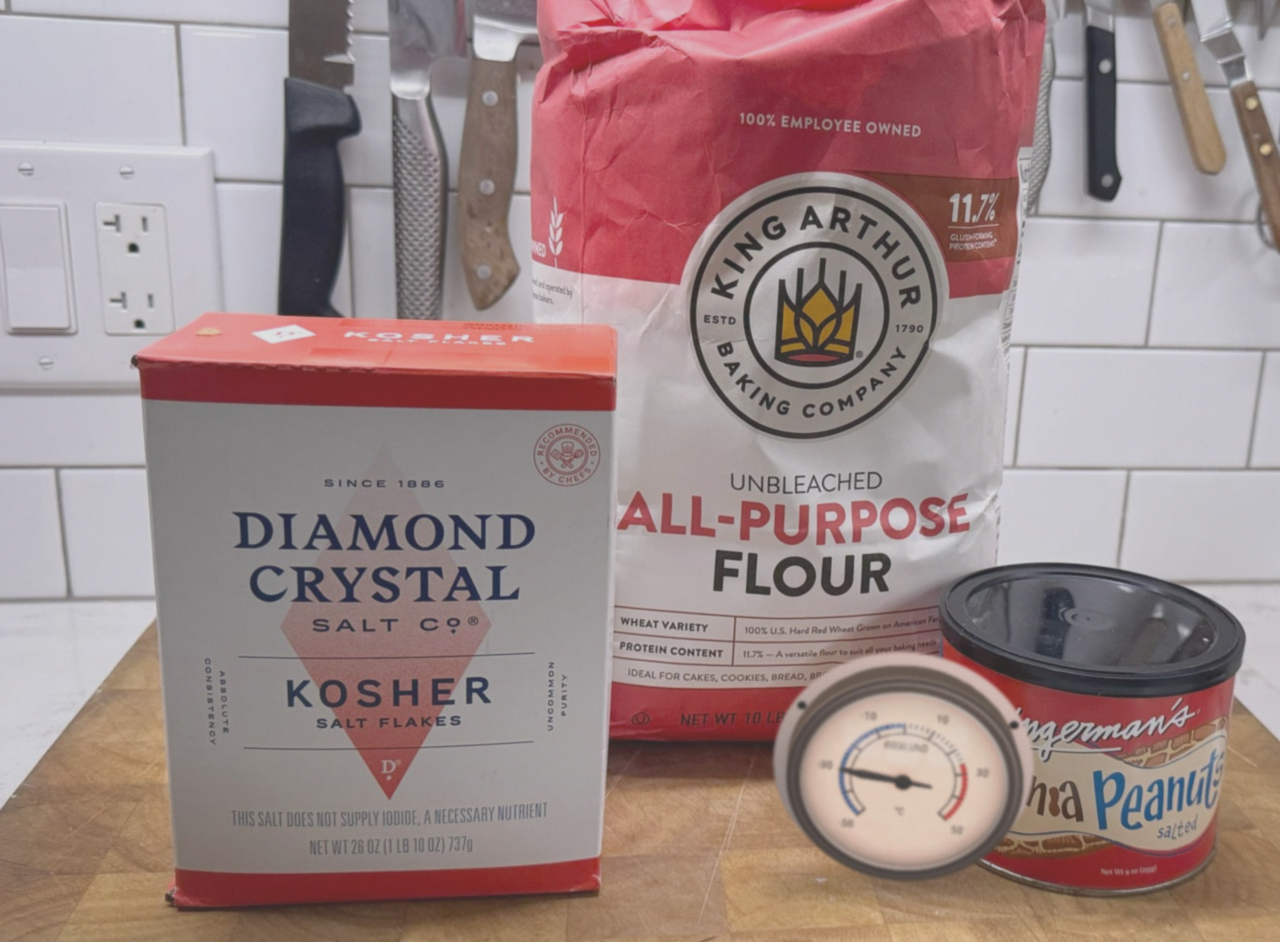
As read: **-30** °C
